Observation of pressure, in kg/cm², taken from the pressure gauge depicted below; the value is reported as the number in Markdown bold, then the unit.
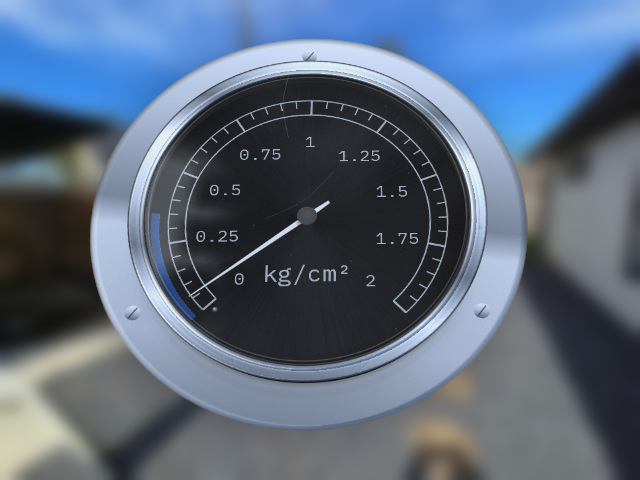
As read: **0.05** kg/cm²
